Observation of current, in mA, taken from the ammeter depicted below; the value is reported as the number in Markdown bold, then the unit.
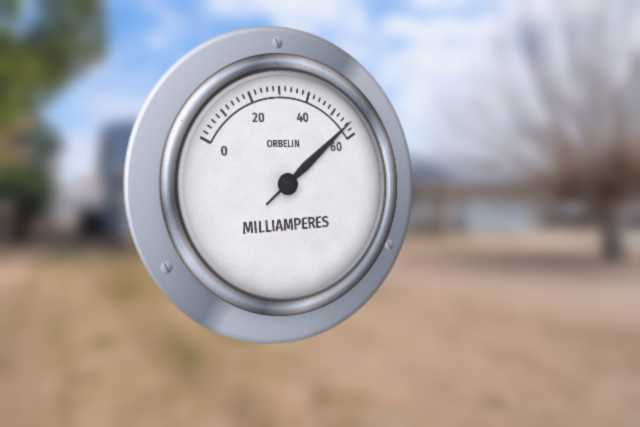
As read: **56** mA
